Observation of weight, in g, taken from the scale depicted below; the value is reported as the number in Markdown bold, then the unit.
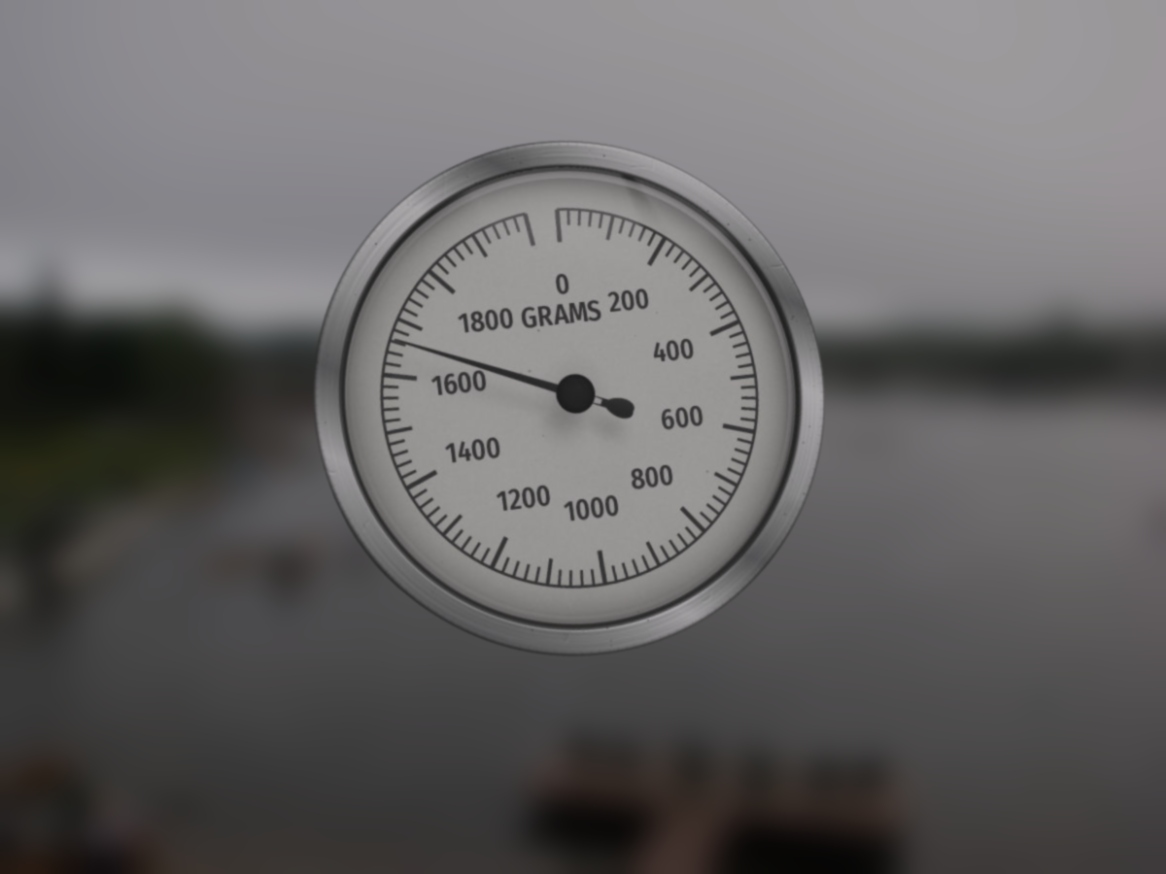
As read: **1660** g
